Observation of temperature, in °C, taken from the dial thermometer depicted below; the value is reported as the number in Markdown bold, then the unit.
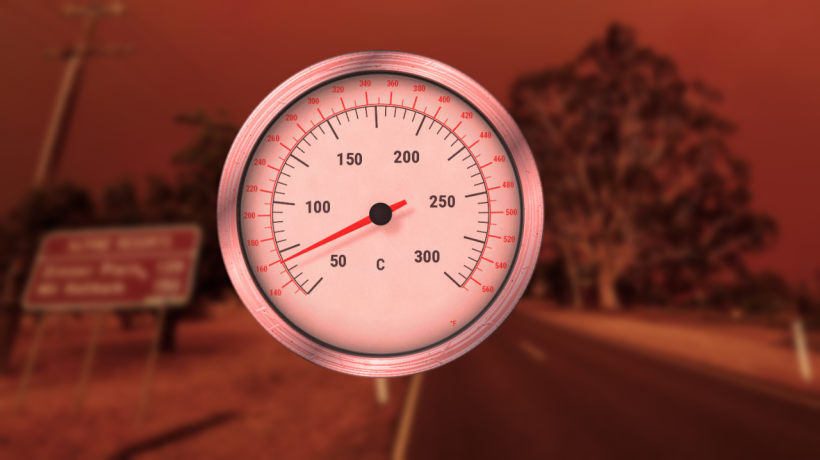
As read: **70** °C
